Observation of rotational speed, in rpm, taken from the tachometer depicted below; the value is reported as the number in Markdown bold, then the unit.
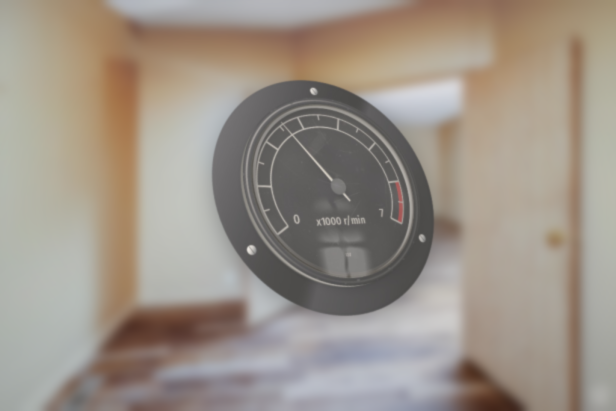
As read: **2500** rpm
